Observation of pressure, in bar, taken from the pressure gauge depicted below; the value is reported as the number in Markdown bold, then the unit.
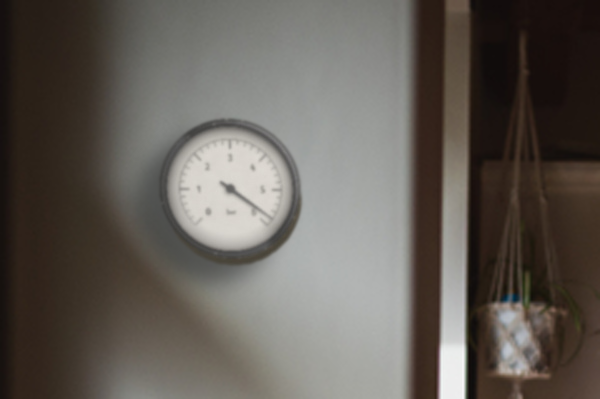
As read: **5.8** bar
